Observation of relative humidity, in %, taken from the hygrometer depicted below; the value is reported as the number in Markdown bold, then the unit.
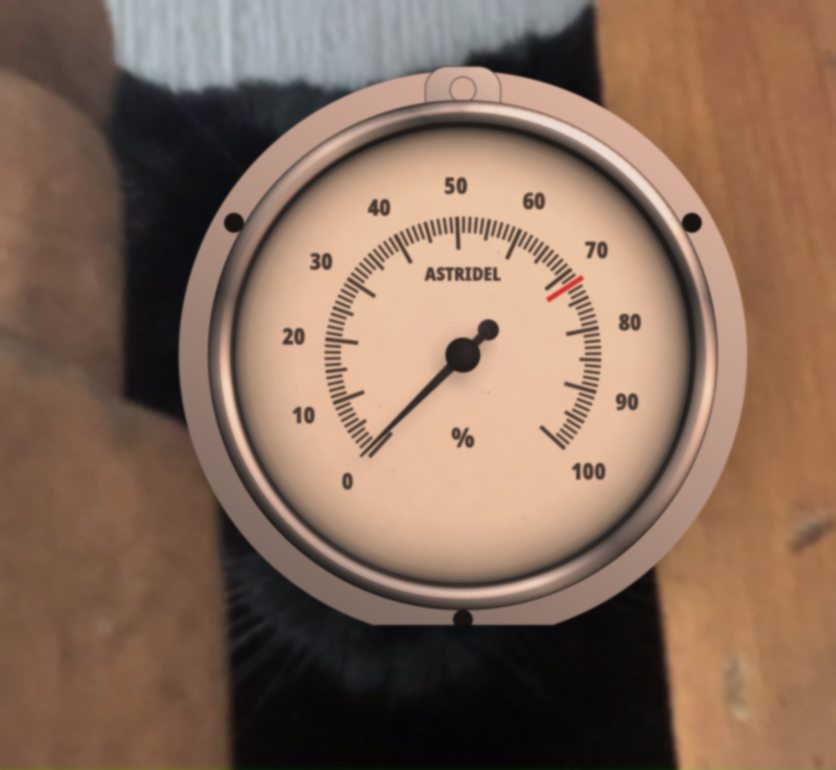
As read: **1** %
